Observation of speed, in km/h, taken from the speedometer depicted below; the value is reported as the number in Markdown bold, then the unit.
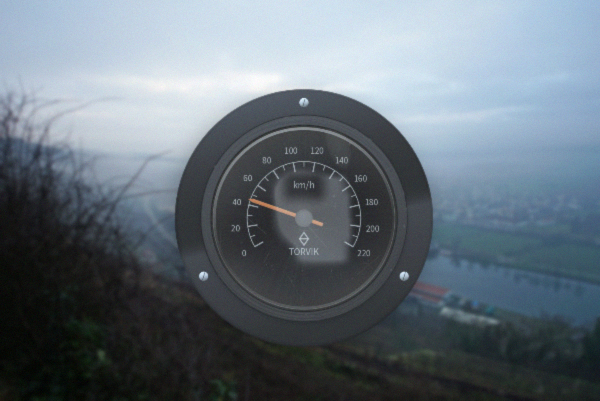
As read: **45** km/h
